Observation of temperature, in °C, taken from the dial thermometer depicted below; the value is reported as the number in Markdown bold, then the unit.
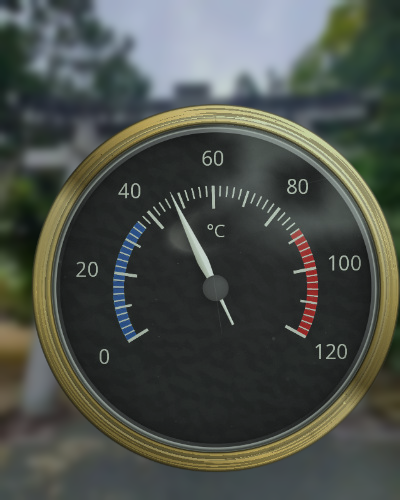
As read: **48** °C
